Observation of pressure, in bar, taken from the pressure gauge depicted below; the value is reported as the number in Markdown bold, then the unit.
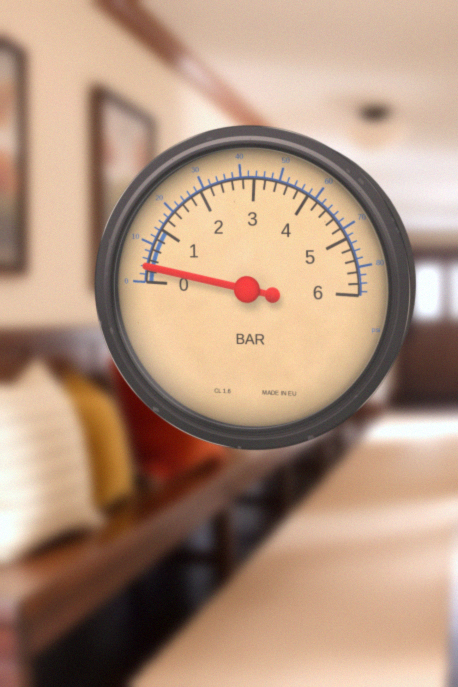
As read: **0.3** bar
